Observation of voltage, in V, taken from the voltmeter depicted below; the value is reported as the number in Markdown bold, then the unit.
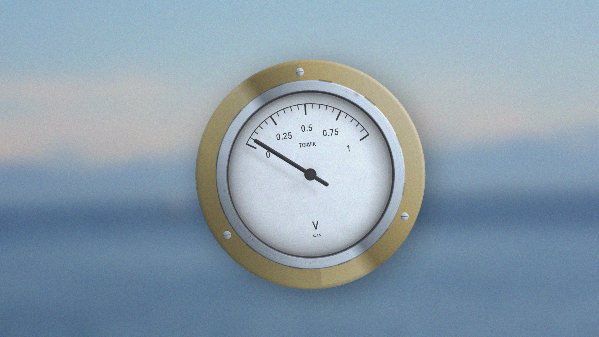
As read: **0.05** V
